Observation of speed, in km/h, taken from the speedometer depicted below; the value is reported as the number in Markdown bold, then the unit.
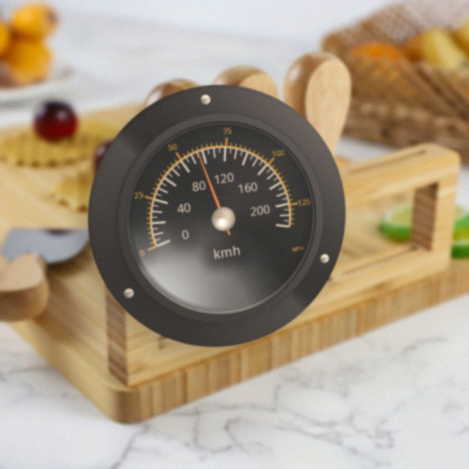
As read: **95** km/h
